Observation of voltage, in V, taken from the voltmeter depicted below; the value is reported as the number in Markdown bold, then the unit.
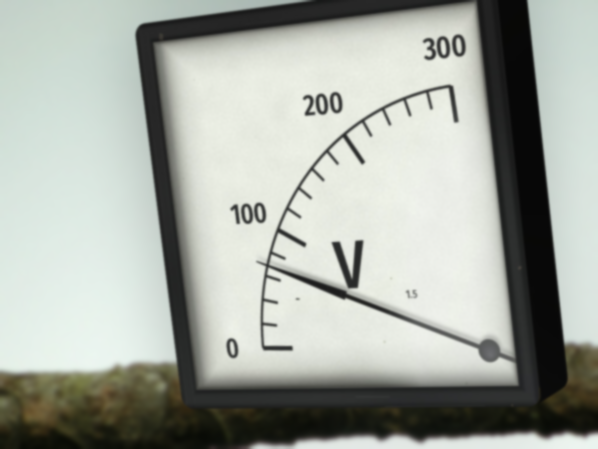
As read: **70** V
